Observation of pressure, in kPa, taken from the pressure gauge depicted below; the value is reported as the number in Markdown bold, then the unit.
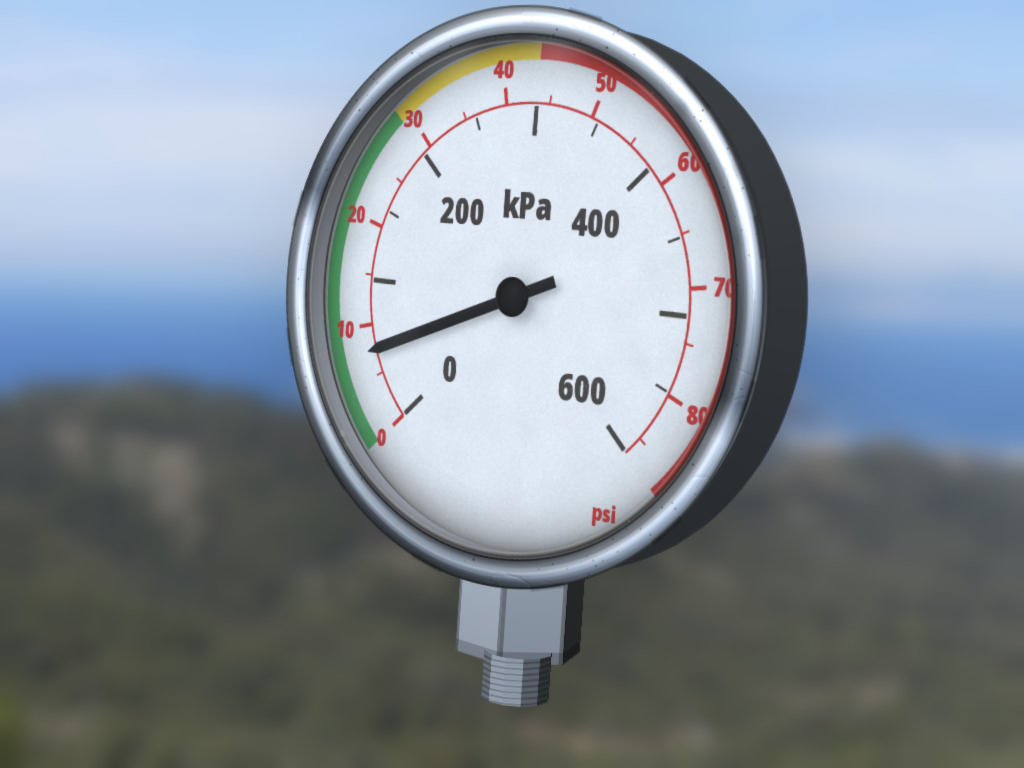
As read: **50** kPa
